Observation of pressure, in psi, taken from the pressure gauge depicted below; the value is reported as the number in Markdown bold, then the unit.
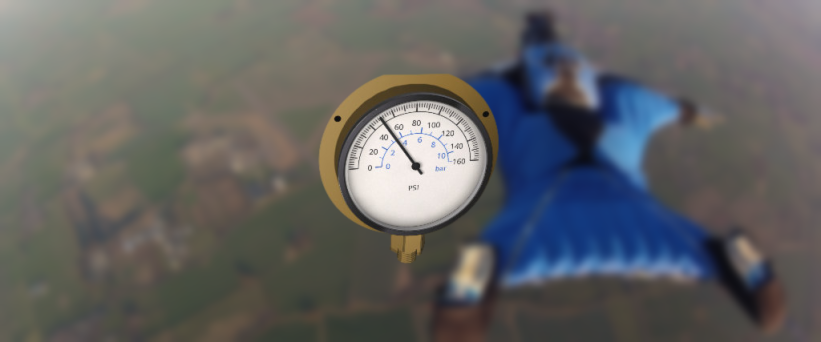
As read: **50** psi
